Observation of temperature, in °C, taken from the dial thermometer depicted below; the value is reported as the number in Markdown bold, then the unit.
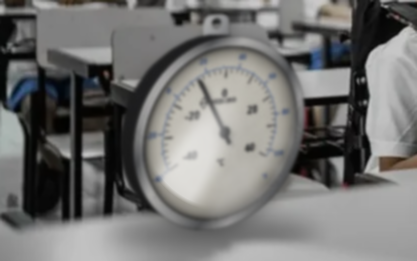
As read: **-10** °C
